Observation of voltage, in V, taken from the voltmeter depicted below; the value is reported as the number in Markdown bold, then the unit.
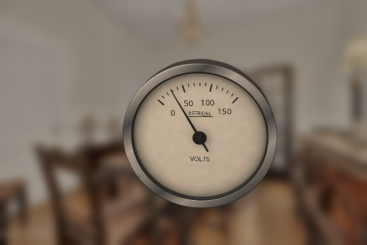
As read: **30** V
